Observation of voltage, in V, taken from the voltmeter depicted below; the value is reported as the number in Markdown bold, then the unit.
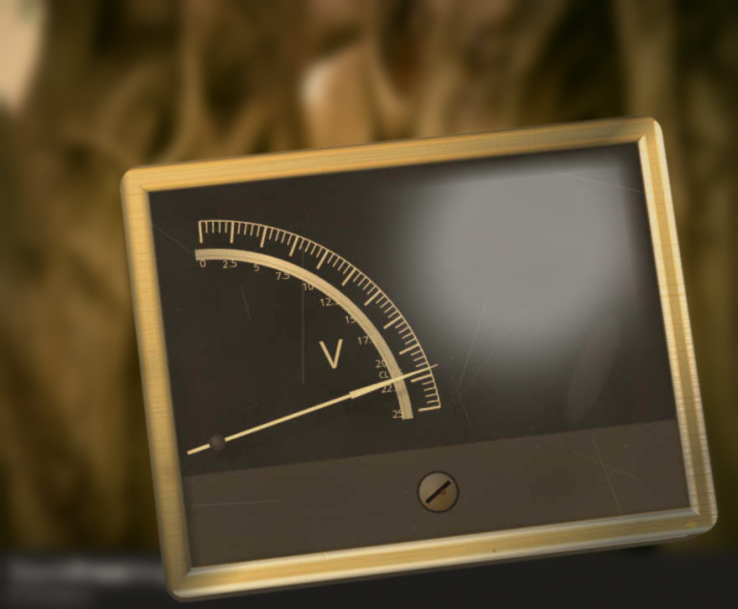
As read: **22** V
